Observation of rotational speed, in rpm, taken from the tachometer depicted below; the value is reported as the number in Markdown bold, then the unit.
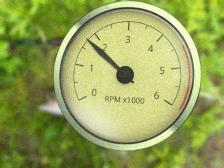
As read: **1750** rpm
